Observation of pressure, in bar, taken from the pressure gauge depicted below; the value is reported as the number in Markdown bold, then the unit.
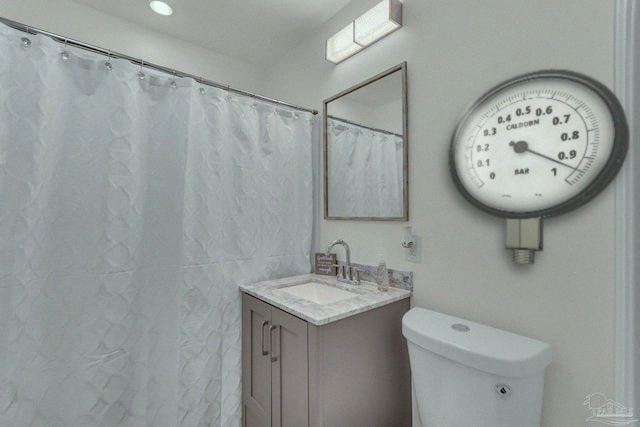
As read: **0.95** bar
